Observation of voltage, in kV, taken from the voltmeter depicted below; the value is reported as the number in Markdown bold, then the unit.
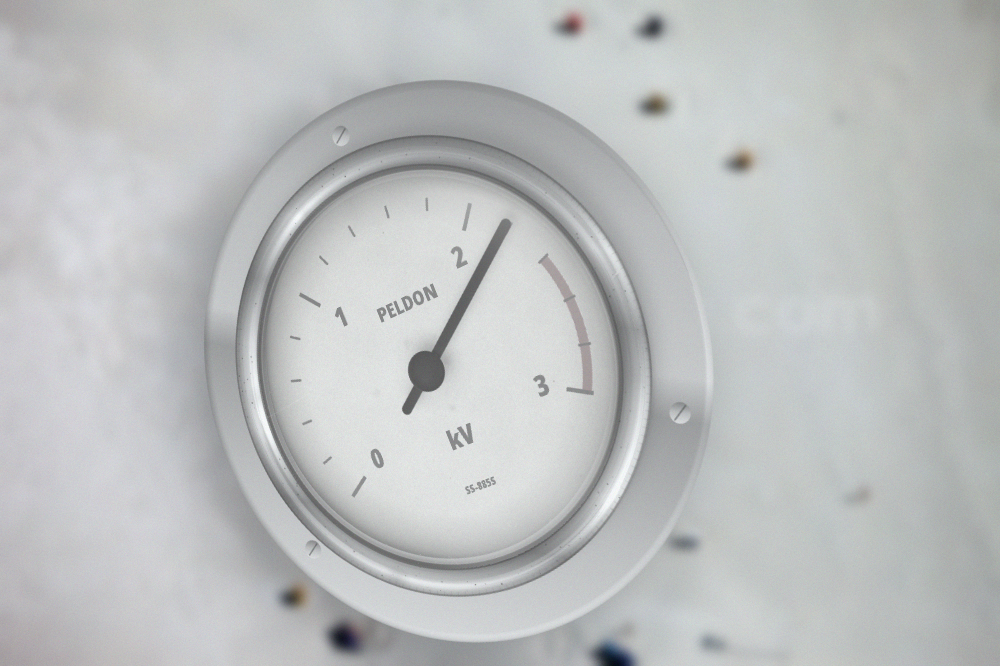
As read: **2.2** kV
